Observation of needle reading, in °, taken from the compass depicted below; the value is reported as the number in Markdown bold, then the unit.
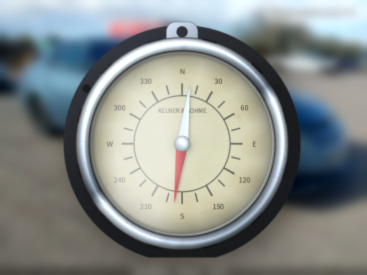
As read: **187.5** °
